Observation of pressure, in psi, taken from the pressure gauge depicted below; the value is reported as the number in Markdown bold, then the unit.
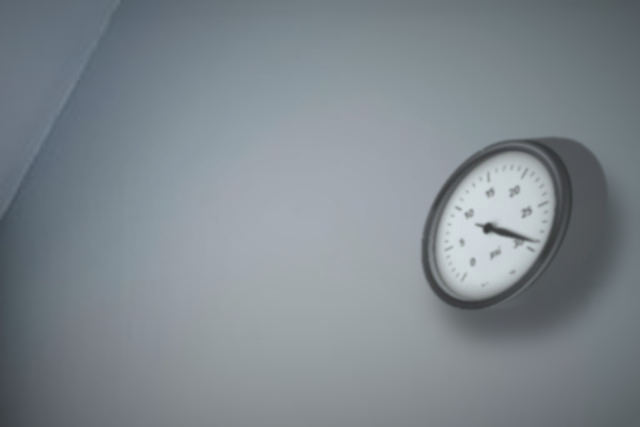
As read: **29** psi
